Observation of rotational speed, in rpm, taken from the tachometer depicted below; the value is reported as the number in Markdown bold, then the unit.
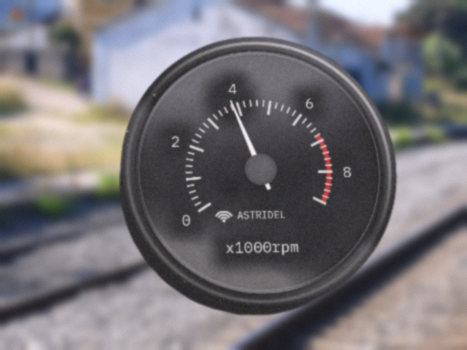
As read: **3800** rpm
